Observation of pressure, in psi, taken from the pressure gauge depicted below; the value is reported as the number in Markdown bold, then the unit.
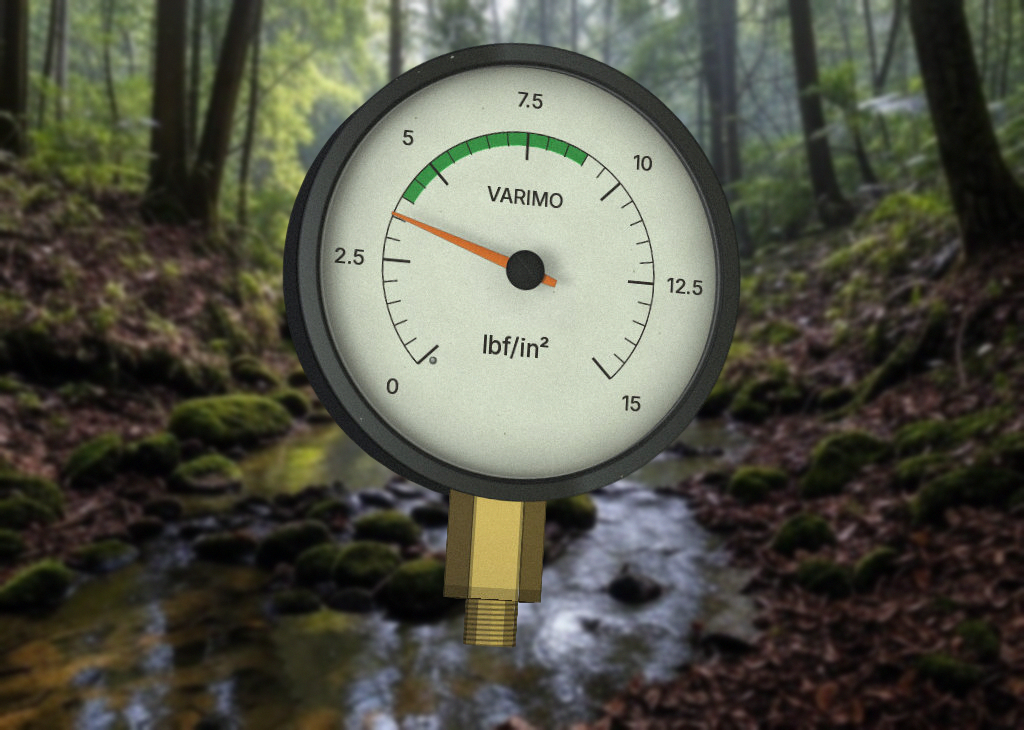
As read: **3.5** psi
